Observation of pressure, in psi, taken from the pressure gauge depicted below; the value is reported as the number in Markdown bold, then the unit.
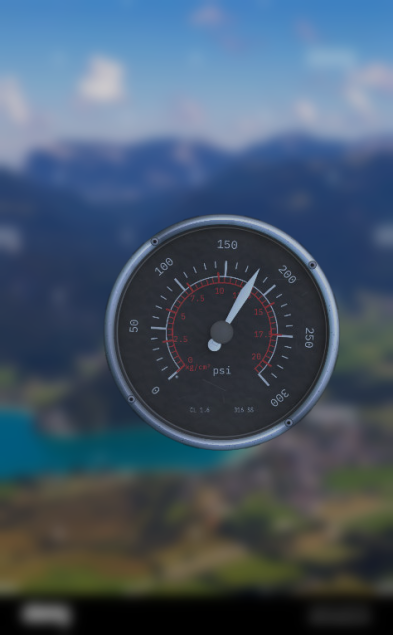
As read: **180** psi
